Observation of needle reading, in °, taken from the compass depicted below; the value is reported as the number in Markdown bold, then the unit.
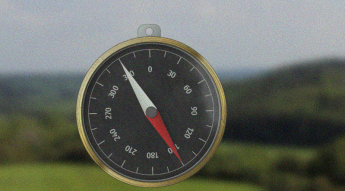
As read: **150** °
